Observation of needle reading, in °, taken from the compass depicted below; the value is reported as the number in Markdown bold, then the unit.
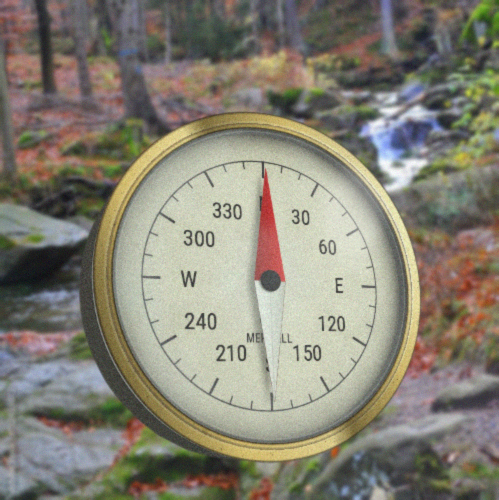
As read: **0** °
